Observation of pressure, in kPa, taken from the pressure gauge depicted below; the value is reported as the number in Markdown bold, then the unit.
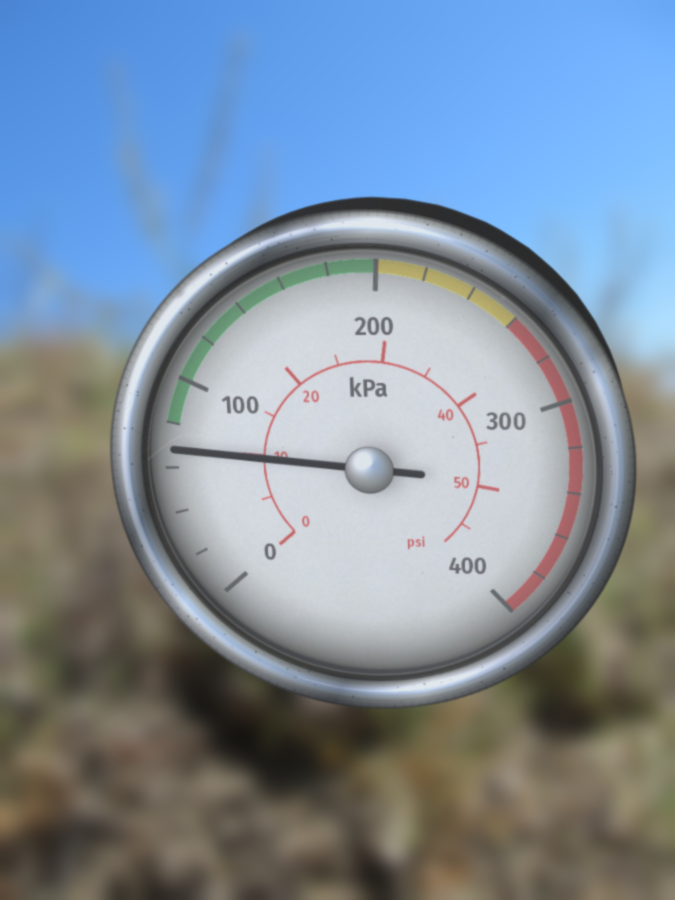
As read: **70** kPa
